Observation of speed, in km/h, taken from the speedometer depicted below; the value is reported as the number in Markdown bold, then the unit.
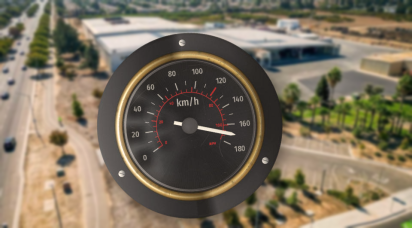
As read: **170** km/h
